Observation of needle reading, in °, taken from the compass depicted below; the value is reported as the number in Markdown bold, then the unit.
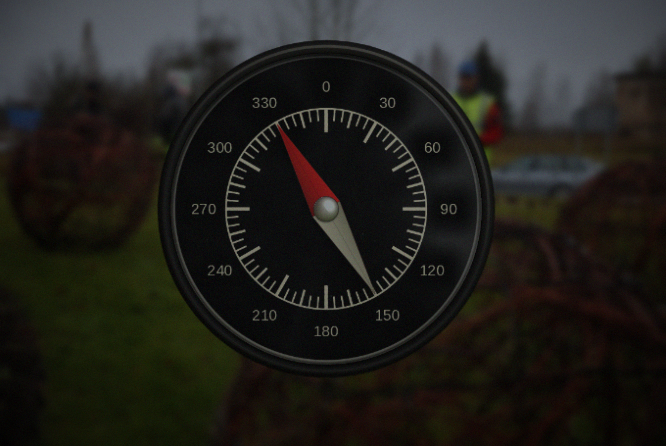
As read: **330** °
